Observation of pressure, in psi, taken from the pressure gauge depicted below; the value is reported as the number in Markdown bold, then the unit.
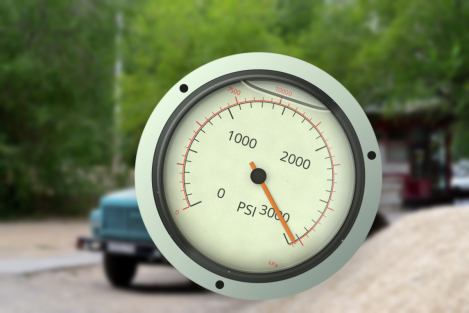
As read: **2950** psi
